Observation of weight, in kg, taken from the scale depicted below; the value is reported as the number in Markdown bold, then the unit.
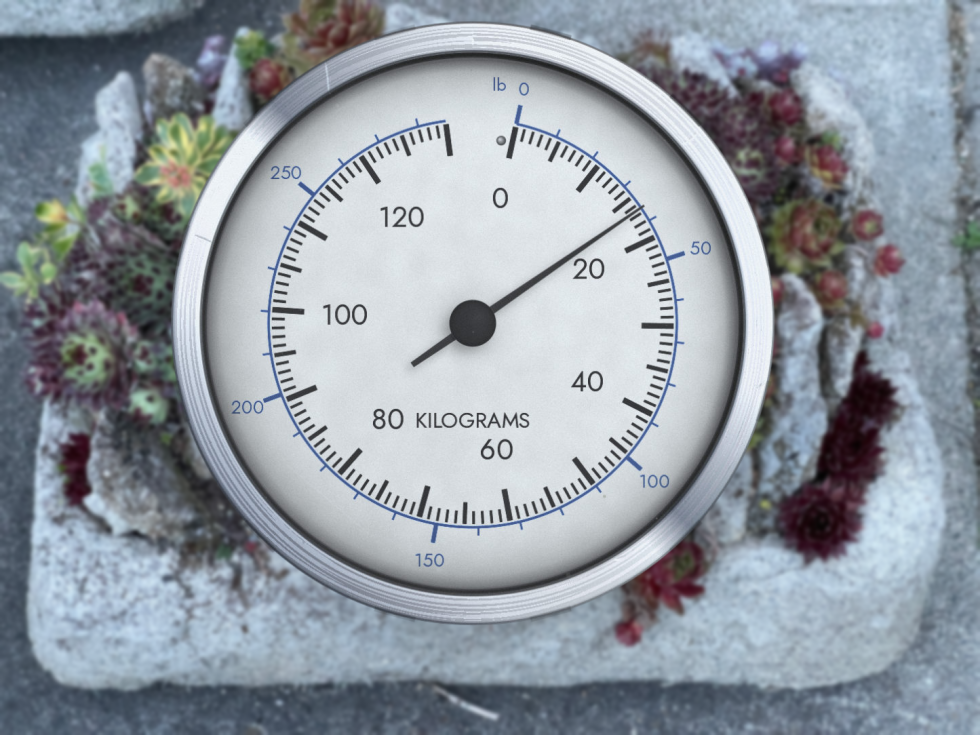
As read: **16.5** kg
